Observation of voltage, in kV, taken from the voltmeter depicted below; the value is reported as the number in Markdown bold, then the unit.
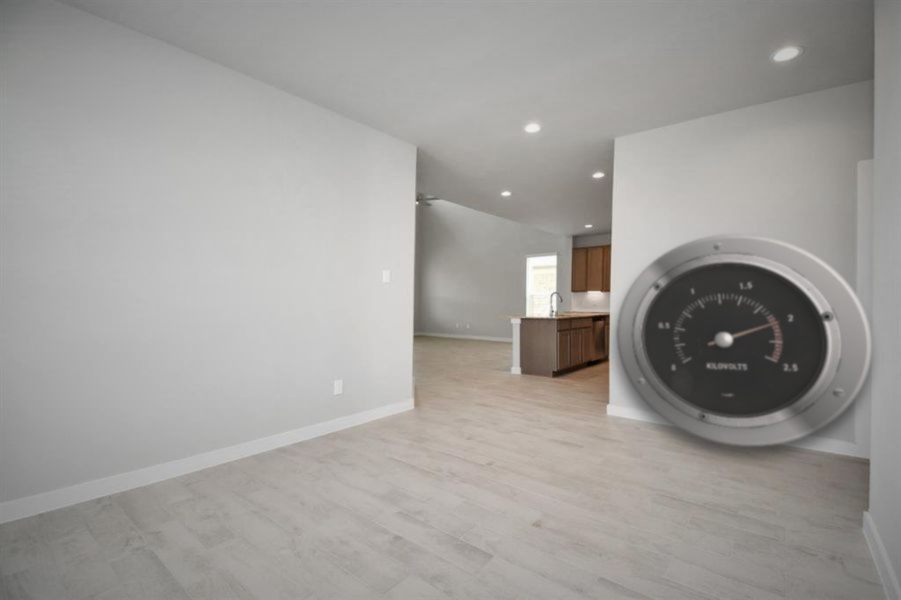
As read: **2** kV
